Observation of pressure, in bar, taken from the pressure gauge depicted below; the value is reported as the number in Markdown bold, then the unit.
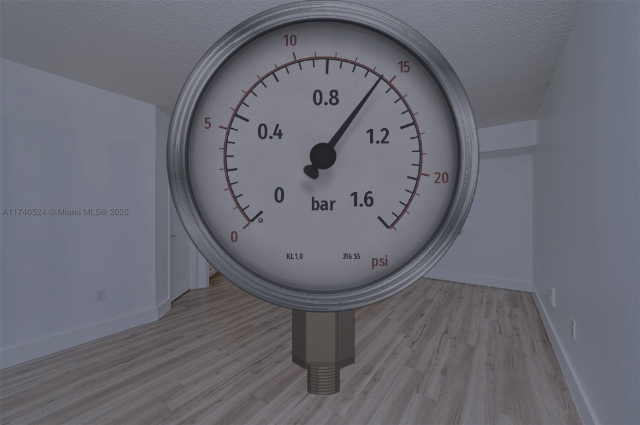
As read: **1** bar
